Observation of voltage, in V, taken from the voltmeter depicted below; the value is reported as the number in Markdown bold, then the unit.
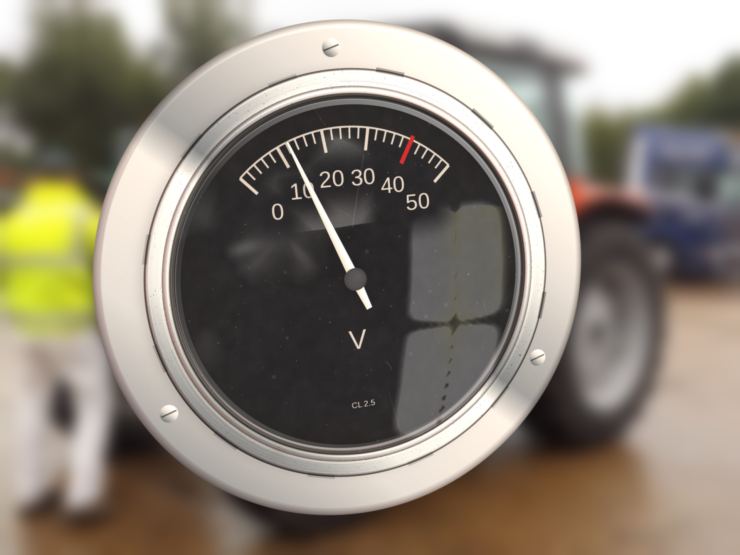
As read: **12** V
